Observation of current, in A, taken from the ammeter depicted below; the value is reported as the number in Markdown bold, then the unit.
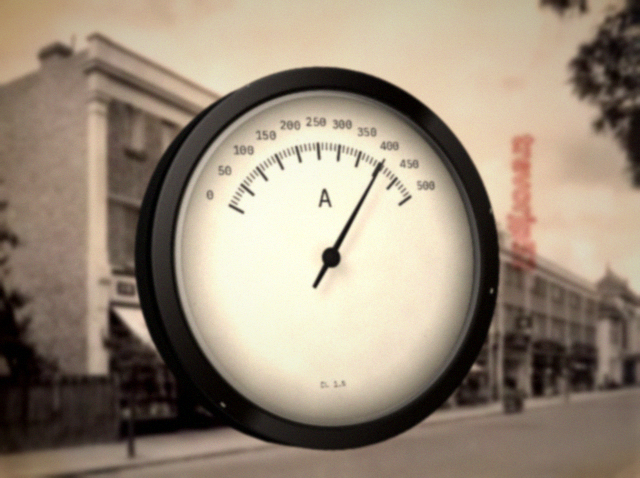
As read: **400** A
